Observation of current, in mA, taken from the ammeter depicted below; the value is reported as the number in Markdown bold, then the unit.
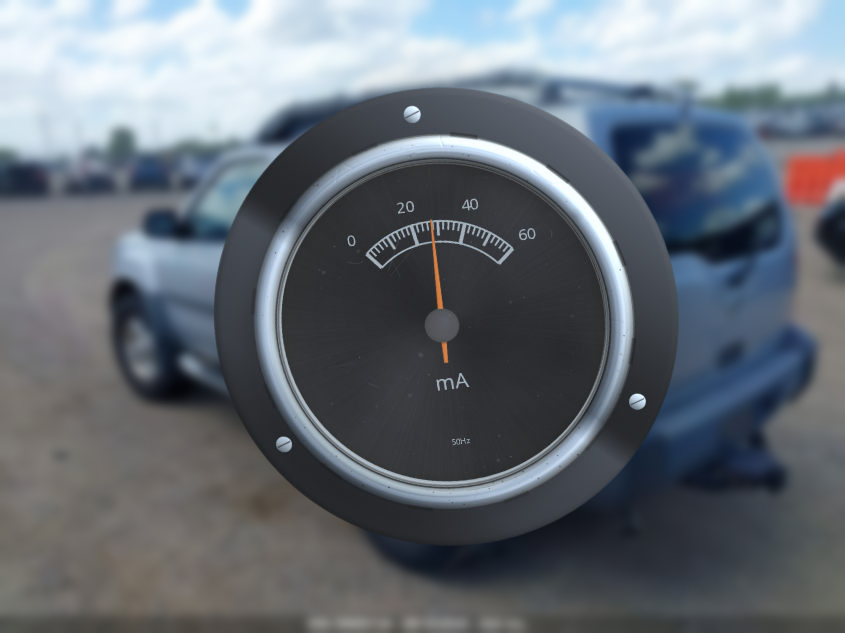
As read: **28** mA
